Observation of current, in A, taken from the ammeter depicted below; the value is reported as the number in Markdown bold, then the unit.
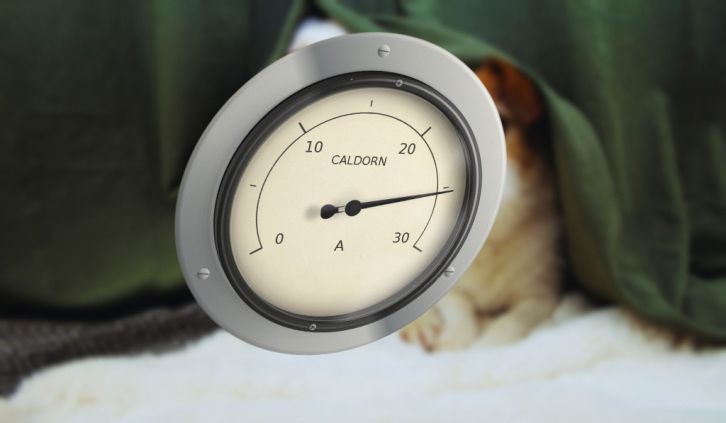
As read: **25** A
